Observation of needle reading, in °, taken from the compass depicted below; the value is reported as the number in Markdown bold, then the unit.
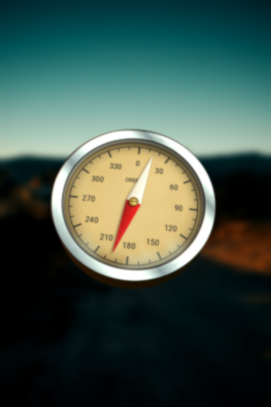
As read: **195** °
